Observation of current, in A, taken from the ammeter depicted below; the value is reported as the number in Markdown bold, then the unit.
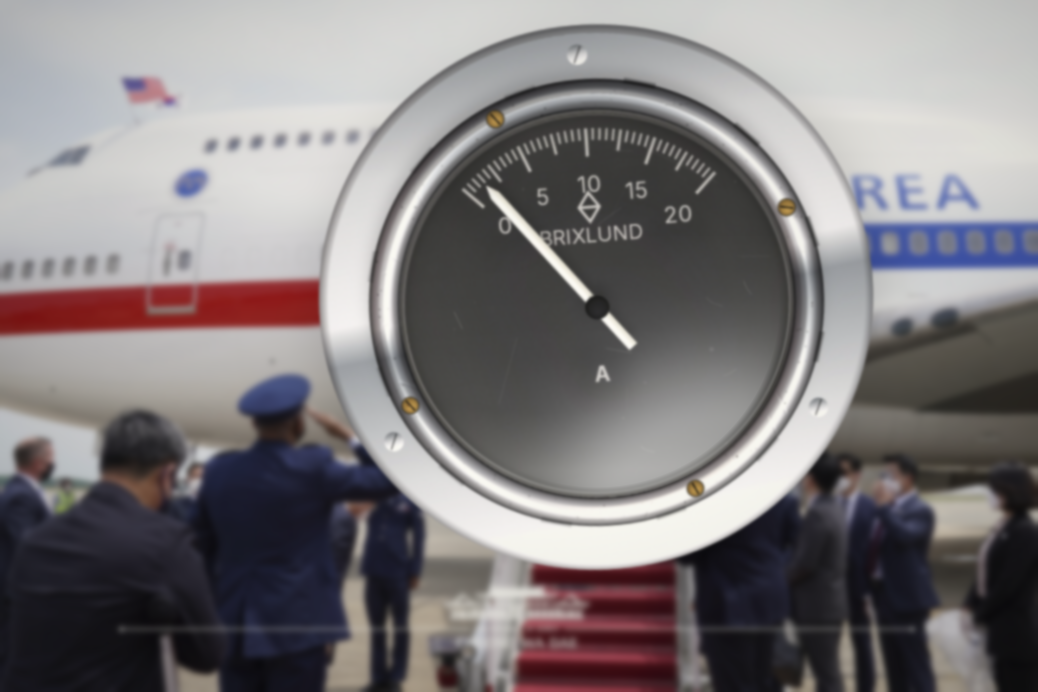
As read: **1.5** A
